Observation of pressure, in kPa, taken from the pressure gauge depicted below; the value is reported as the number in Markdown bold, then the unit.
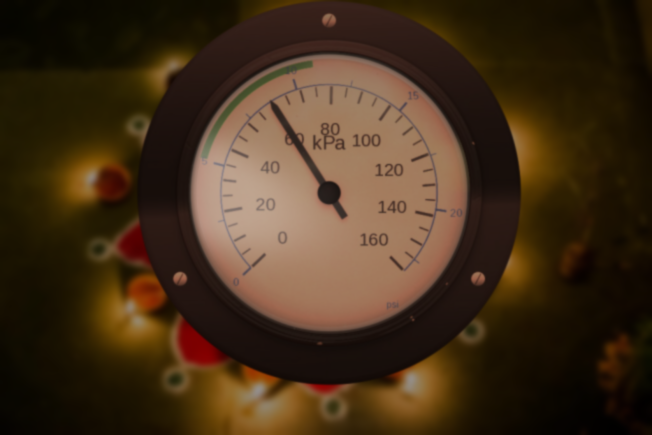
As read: **60** kPa
